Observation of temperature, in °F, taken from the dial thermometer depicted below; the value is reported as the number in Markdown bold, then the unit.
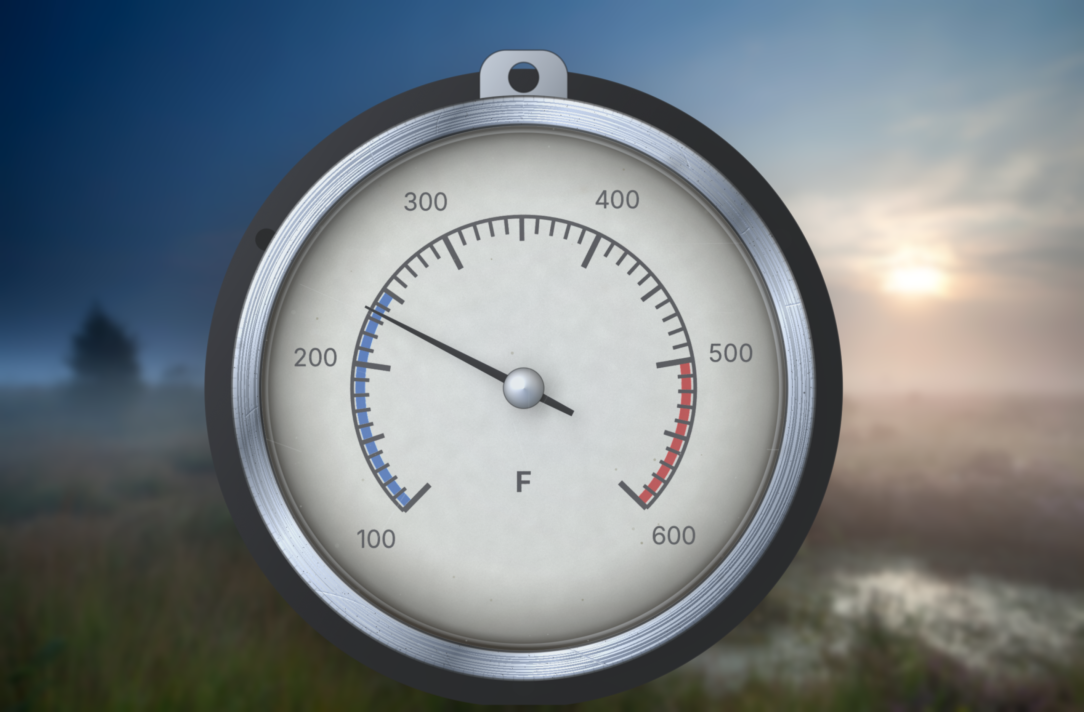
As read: **235** °F
